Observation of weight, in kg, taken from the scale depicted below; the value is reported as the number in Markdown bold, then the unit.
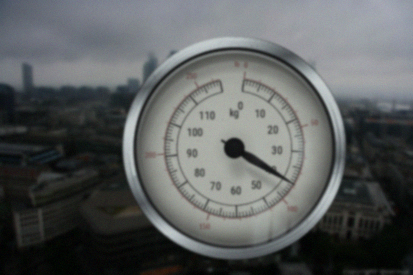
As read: **40** kg
